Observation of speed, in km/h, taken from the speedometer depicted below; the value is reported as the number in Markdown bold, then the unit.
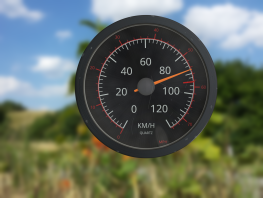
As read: **88** km/h
